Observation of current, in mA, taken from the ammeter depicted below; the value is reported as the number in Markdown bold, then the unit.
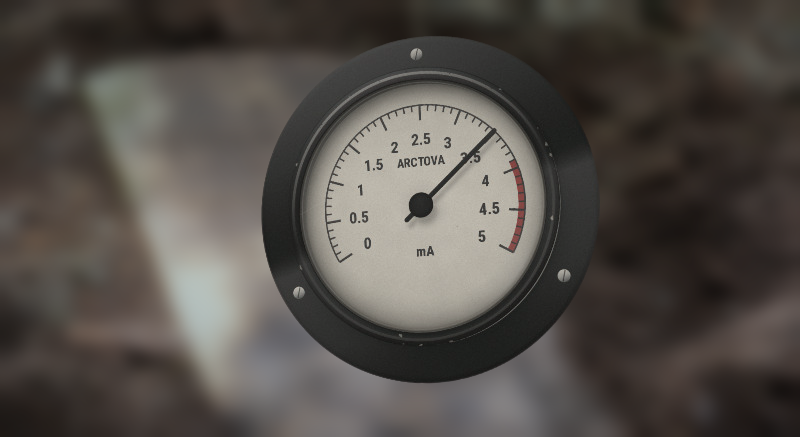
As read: **3.5** mA
